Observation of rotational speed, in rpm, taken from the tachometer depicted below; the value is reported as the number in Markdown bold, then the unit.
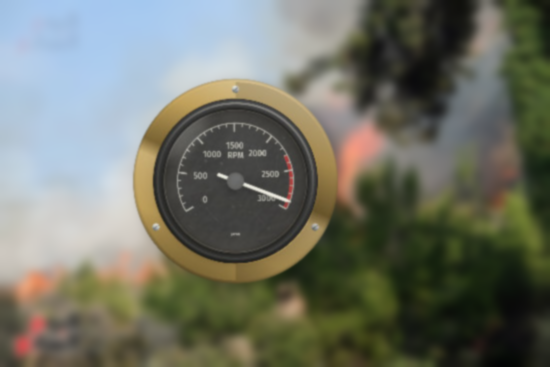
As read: **2900** rpm
